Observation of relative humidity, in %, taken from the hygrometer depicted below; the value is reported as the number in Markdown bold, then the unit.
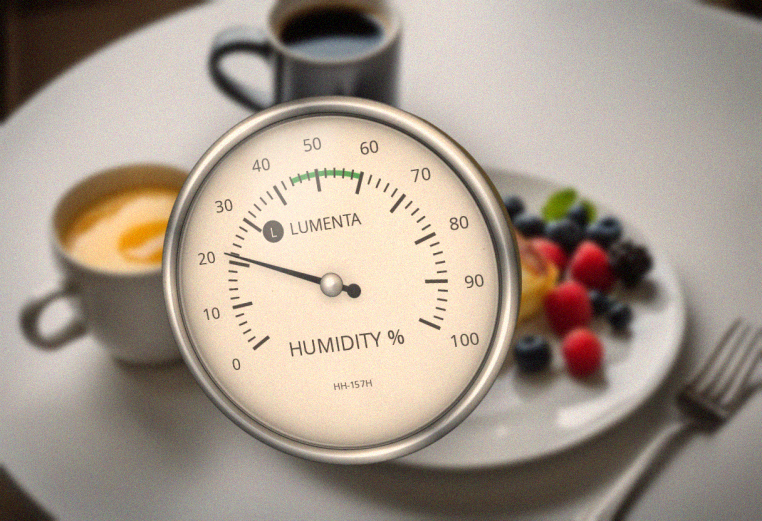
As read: **22** %
